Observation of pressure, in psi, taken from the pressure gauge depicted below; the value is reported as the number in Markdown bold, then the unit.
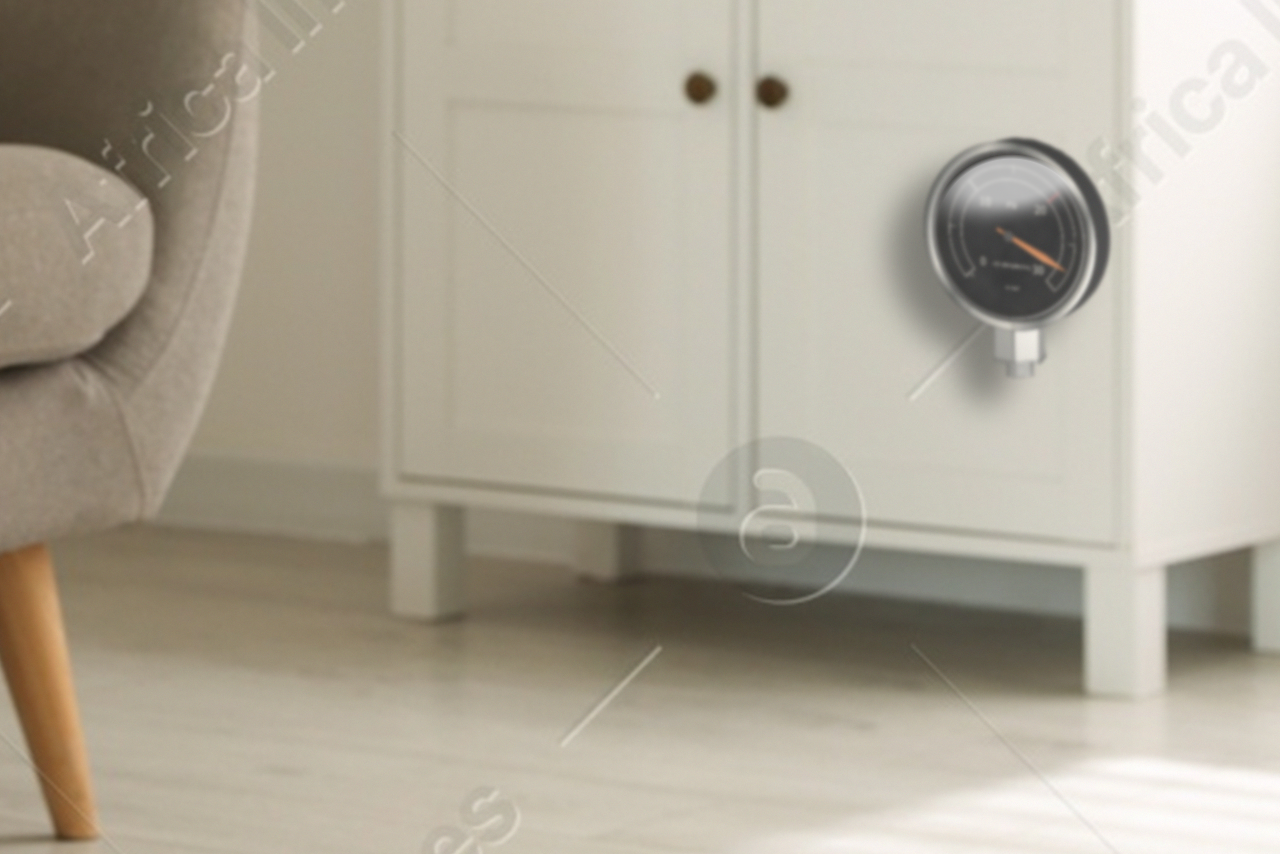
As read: **27.5** psi
